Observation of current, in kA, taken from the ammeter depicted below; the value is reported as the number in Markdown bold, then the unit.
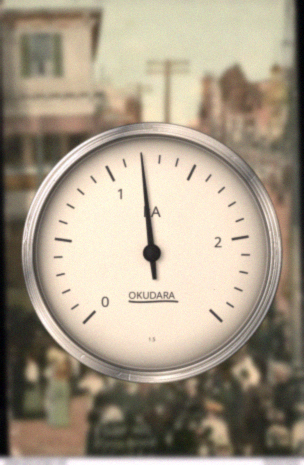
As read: **1.2** kA
